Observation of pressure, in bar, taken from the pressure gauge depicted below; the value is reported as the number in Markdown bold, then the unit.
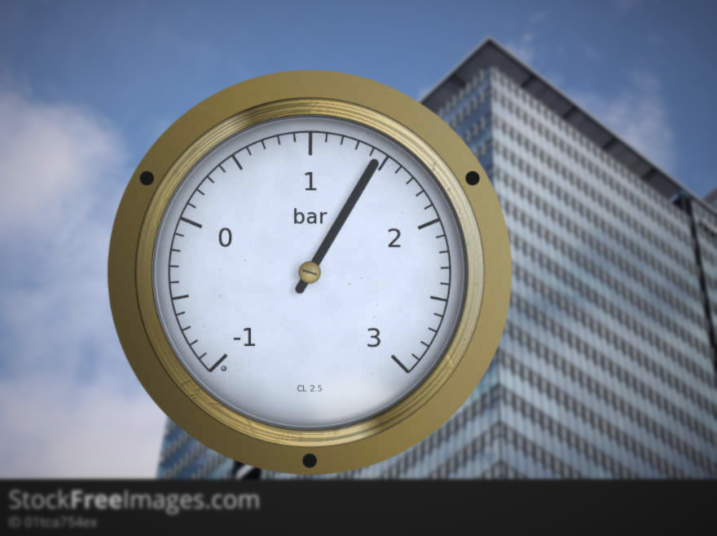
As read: **1.45** bar
